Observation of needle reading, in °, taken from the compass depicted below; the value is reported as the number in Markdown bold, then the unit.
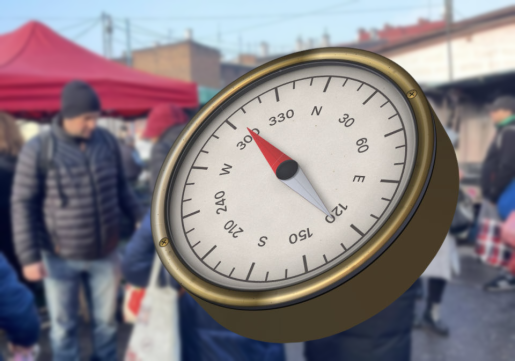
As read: **305** °
